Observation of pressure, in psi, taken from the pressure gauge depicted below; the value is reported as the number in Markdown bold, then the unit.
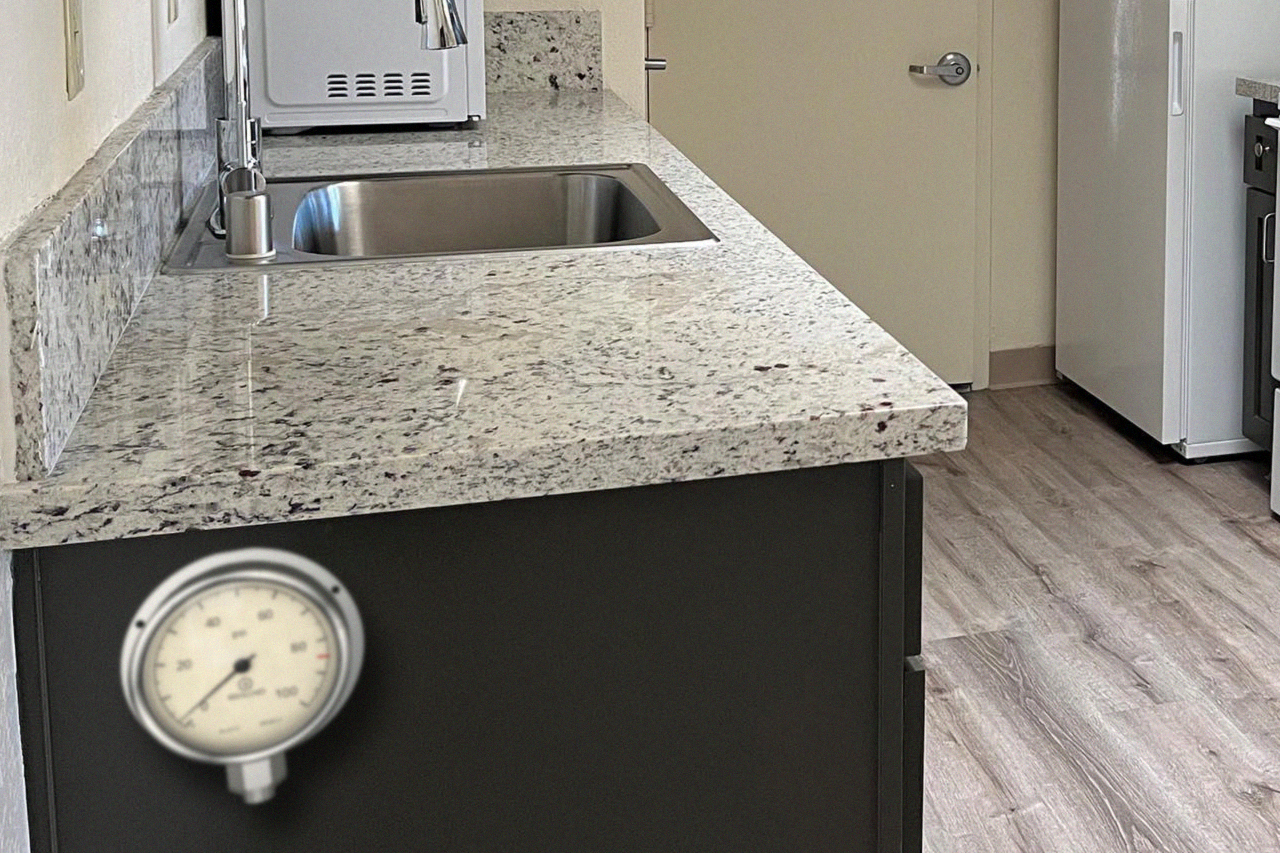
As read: **2.5** psi
